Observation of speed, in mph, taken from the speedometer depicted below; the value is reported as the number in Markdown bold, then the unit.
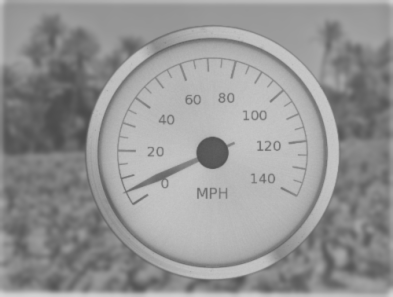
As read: **5** mph
